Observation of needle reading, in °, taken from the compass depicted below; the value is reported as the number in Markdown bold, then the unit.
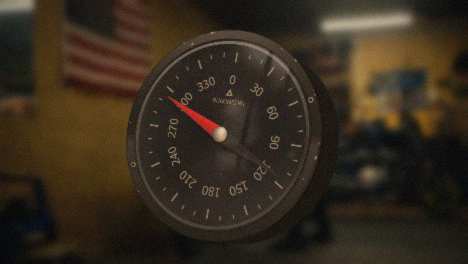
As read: **295** °
